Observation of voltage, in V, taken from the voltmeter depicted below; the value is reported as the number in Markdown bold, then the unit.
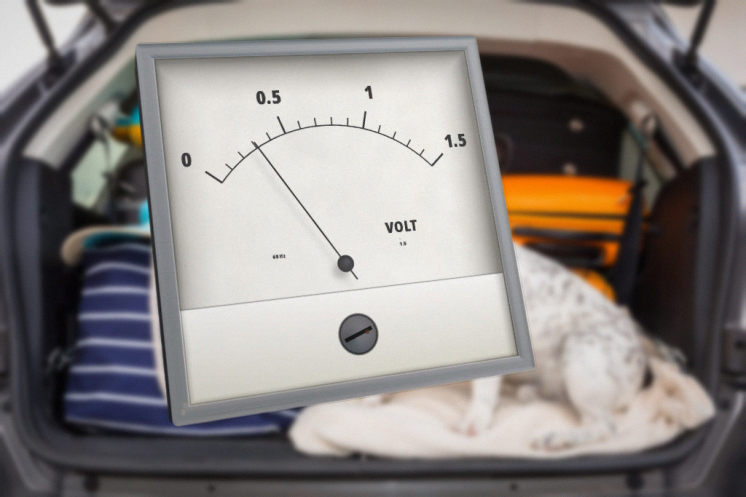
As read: **0.3** V
